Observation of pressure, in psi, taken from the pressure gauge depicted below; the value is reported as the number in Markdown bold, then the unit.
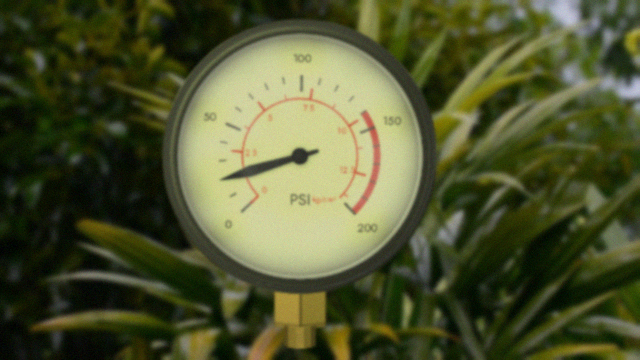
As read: **20** psi
